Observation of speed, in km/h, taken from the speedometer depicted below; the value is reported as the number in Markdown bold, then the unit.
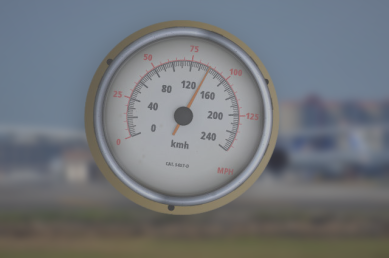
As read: **140** km/h
